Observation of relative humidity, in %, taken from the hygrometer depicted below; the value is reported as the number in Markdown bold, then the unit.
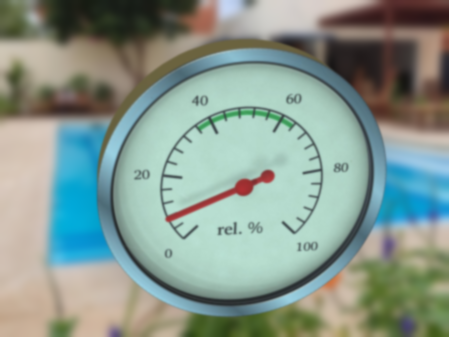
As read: **8** %
